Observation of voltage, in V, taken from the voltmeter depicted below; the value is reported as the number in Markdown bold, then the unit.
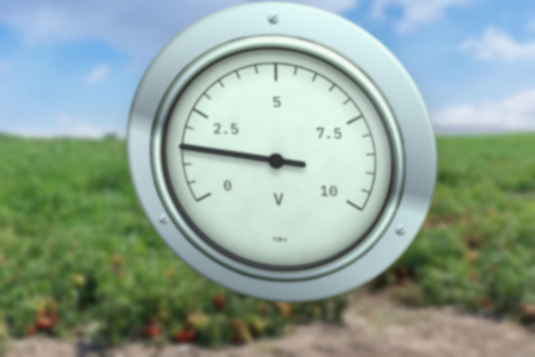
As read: **1.5** V
